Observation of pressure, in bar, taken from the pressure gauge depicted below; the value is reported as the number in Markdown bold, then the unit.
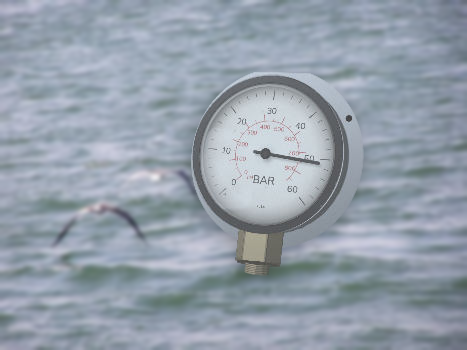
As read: **51** bar
